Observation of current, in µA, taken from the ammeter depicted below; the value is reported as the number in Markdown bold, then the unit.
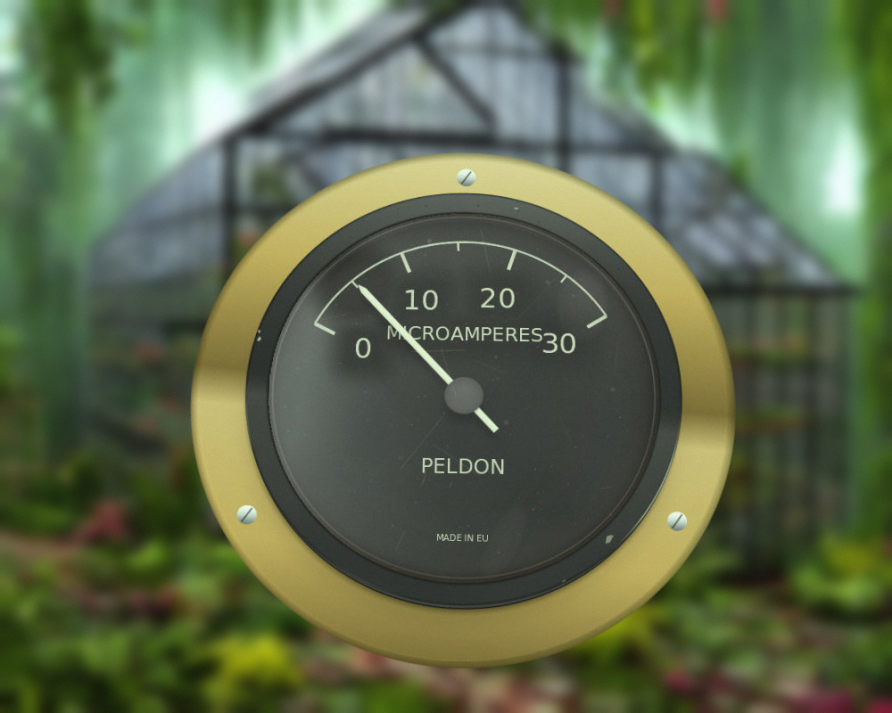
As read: **5** µA
